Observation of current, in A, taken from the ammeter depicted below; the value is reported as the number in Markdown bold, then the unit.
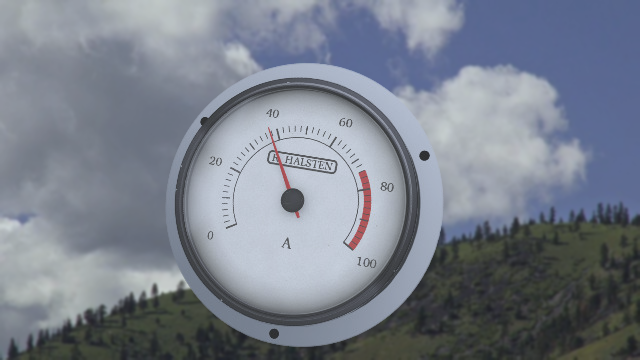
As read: **38** A
